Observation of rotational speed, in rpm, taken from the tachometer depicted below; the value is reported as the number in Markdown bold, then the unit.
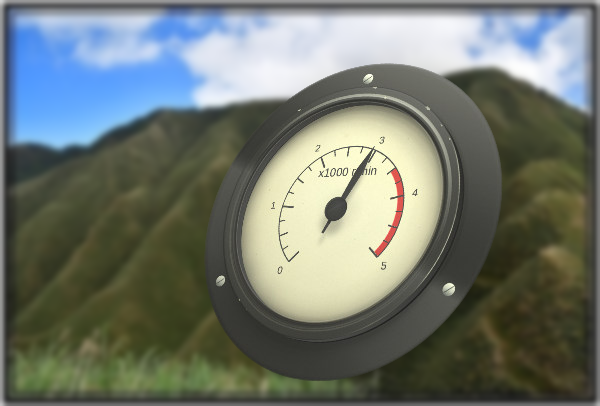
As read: **3000** rpm
